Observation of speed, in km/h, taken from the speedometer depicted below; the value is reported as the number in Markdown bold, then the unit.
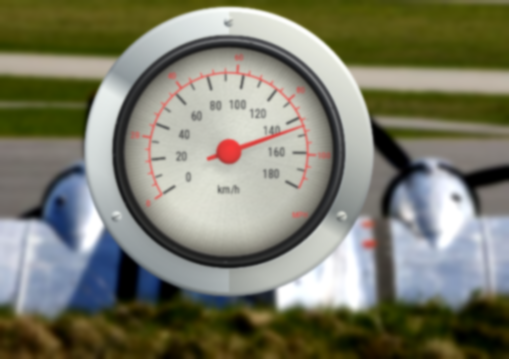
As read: **145** km/h
